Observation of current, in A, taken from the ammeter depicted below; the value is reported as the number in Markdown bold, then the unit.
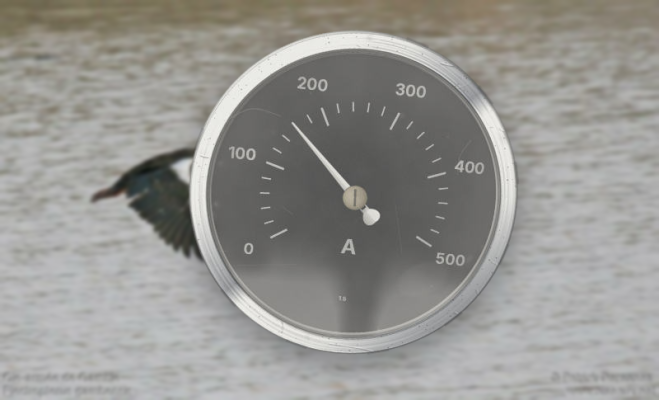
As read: **160** A
